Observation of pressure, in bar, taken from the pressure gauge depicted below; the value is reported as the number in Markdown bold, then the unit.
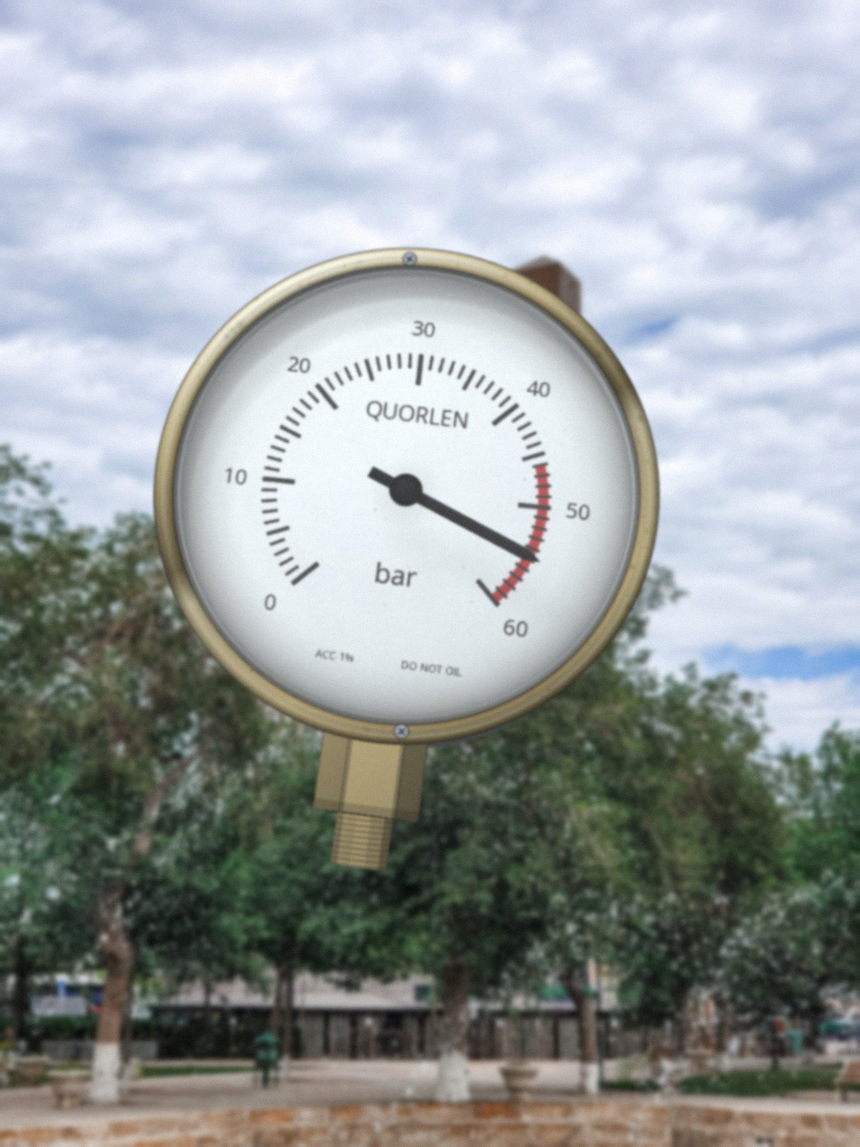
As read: **55** bar
